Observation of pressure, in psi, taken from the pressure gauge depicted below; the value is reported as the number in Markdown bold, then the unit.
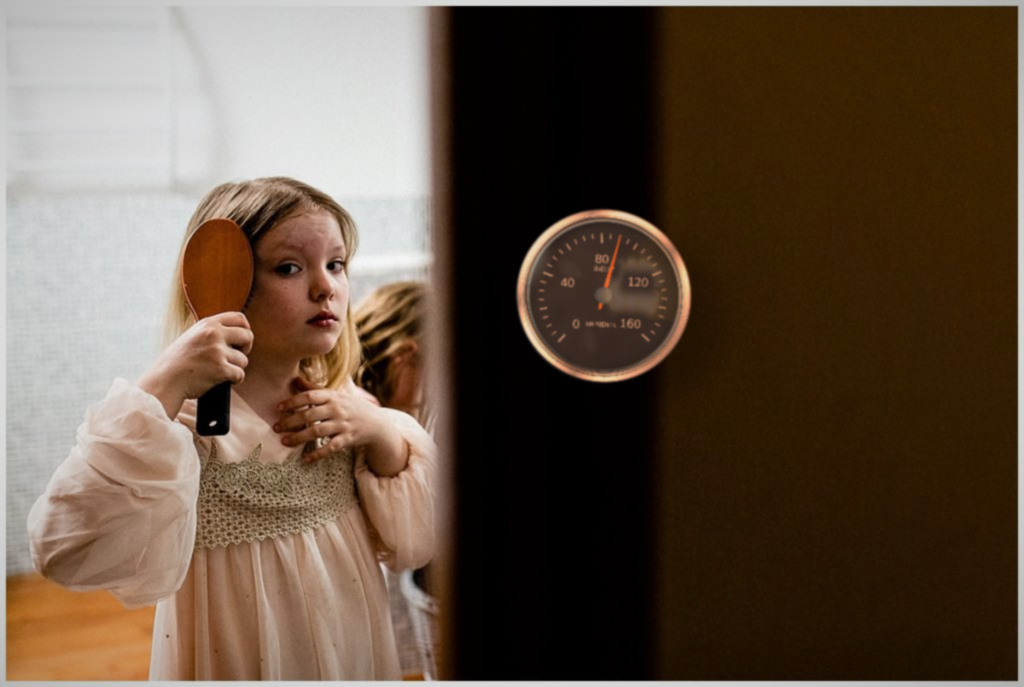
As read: **90** psi
